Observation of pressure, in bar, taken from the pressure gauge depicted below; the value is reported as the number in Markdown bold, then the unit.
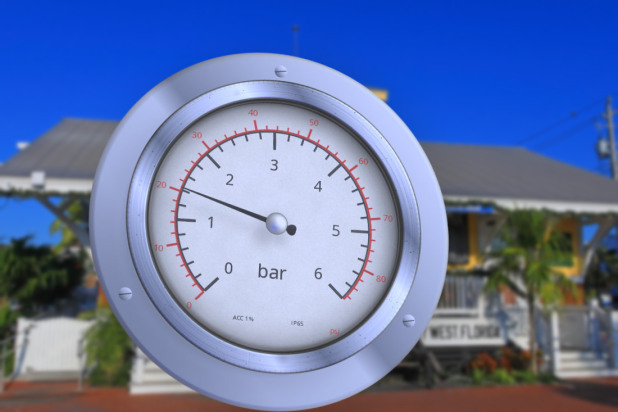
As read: **1.4** bar
